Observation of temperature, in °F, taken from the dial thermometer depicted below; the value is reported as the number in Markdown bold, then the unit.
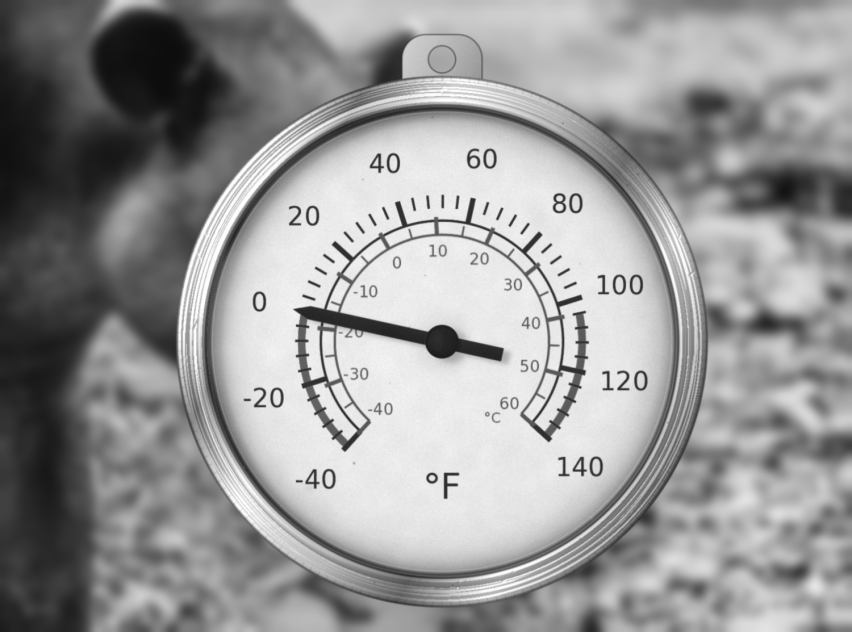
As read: **0** °F
